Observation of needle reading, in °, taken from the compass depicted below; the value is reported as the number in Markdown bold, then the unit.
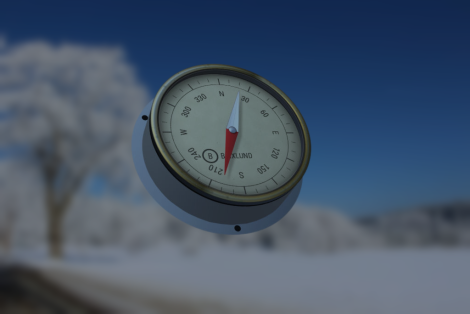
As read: **200** °
